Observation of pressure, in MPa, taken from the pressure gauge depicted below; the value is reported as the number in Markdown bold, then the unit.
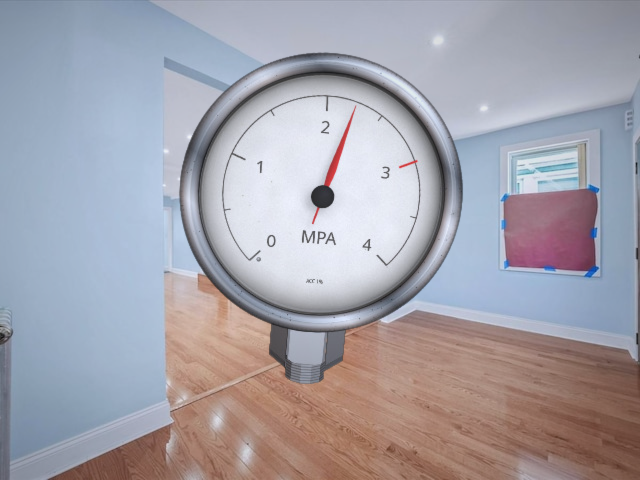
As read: **2.25** MPa
